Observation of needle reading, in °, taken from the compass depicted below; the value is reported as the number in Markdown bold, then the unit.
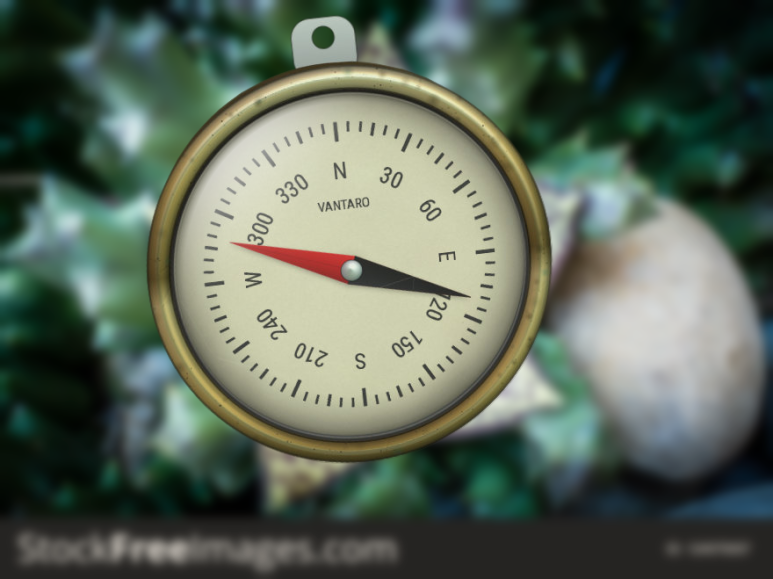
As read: **290** °
